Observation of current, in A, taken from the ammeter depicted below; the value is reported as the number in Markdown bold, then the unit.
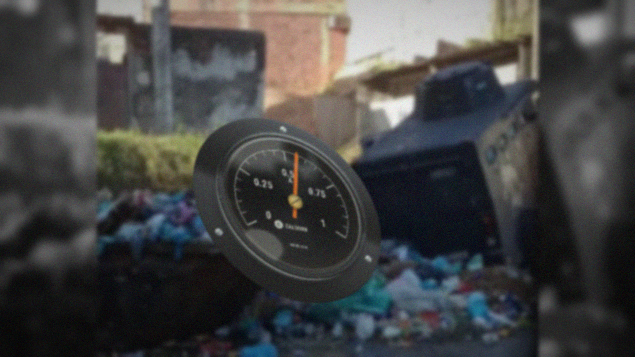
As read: **0.55** A
